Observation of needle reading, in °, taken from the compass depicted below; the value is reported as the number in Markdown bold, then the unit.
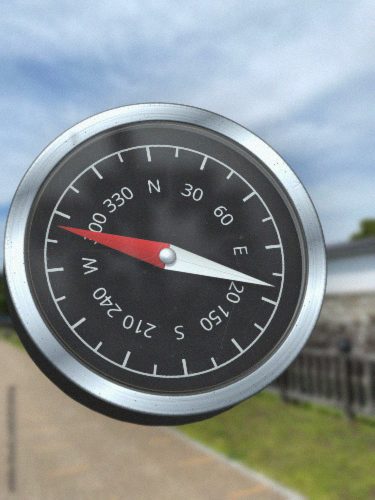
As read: **292.5** °
